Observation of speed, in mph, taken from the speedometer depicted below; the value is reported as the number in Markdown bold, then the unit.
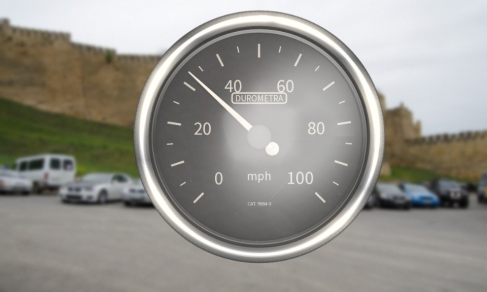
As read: **32.5** mph
